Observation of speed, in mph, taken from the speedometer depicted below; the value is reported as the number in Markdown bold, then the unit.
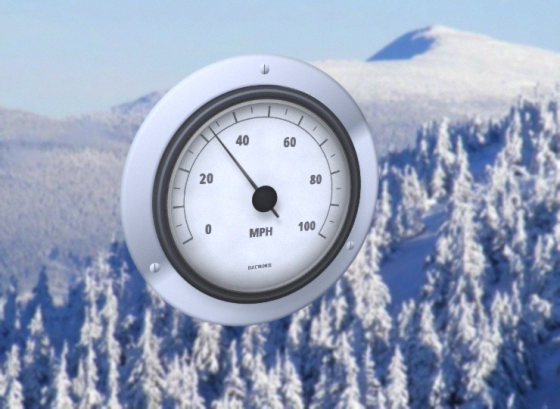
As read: **32.5** mph
